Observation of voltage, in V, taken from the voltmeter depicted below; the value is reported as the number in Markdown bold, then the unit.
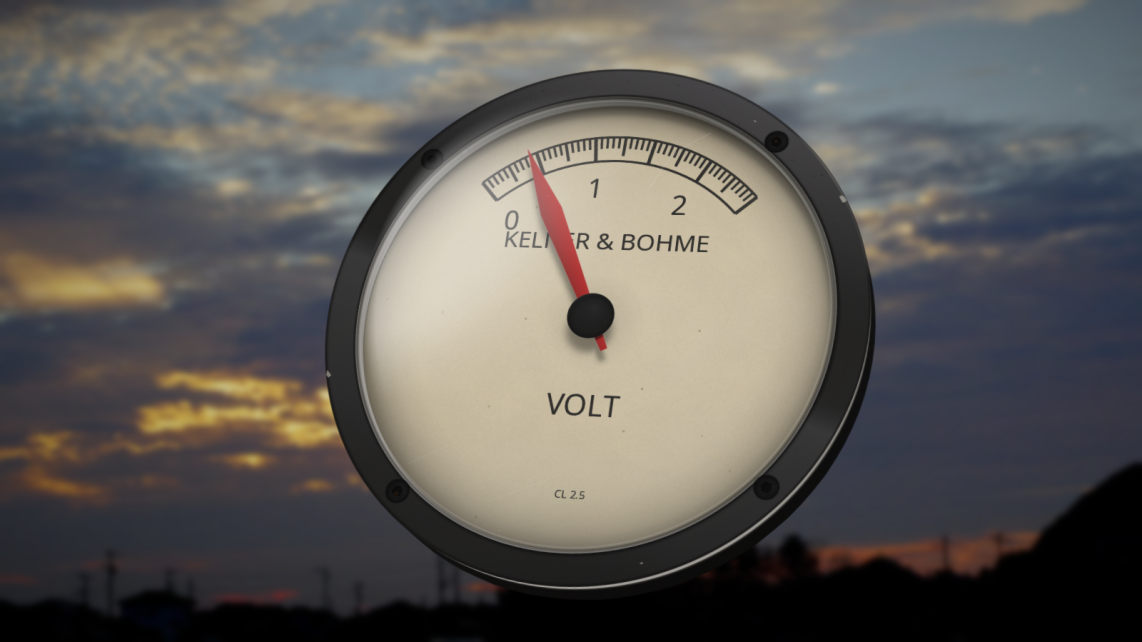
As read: **0.45** V
